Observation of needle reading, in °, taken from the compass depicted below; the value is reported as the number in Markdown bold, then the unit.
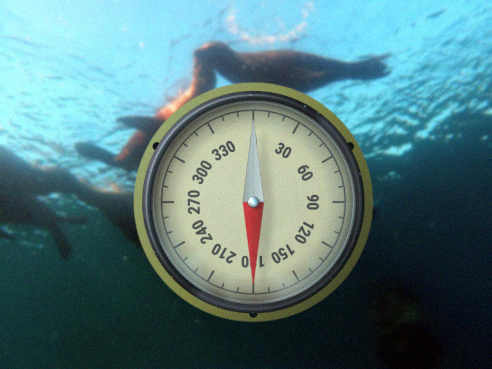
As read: **180** °
